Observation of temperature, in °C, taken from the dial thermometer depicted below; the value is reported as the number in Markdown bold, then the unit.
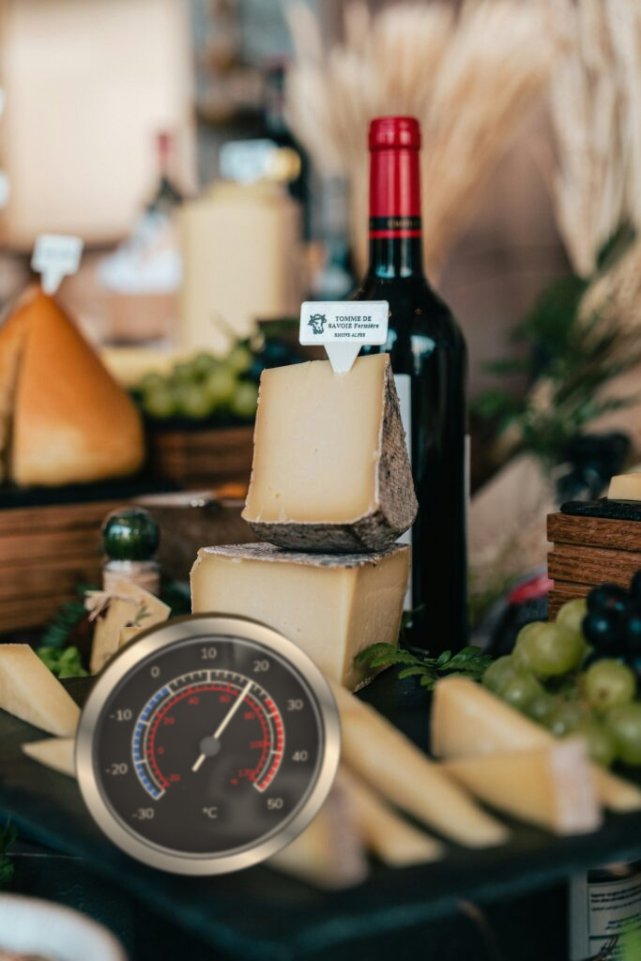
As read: **20** °C
